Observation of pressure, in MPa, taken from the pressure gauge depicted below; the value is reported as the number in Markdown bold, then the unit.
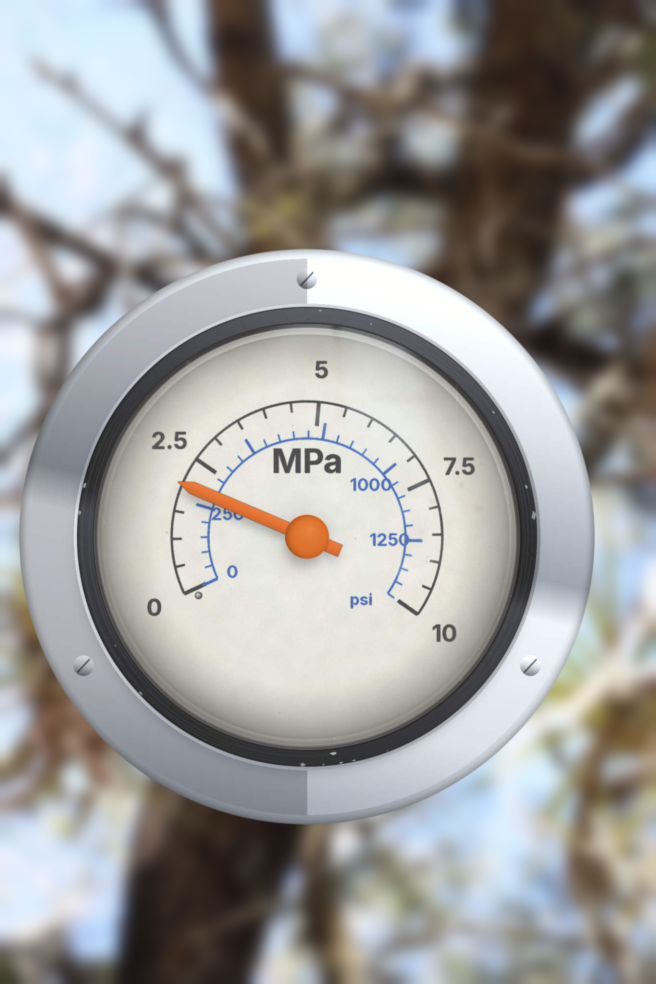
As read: **2** MPa
